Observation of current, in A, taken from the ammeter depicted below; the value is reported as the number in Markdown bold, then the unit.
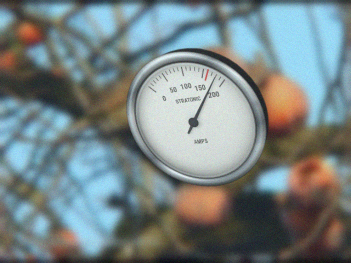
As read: **180** A
